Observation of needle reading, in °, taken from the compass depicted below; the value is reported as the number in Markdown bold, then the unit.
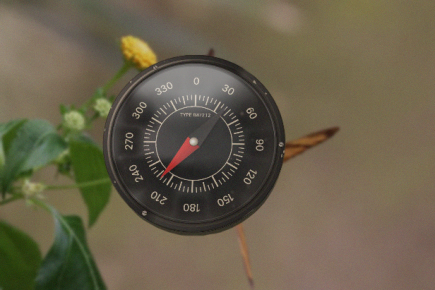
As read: **220** °
